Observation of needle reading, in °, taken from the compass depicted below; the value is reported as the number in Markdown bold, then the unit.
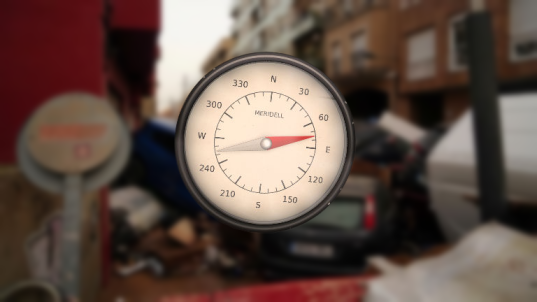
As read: **75** °
